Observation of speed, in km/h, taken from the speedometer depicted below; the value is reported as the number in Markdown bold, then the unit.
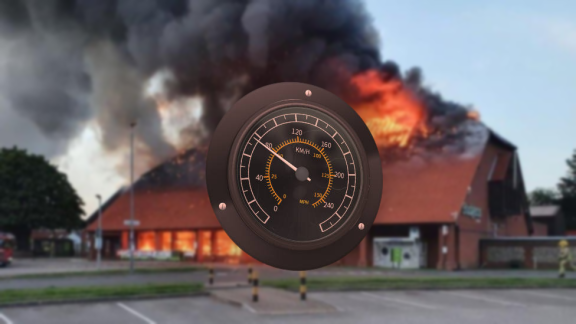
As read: **75** km/h
